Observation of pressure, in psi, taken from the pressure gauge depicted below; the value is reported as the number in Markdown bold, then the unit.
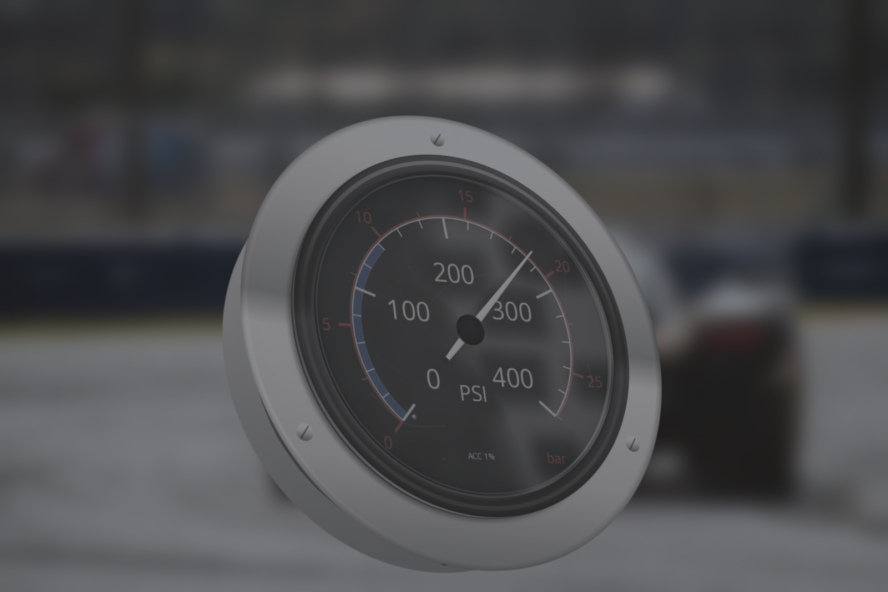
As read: **270** psi
